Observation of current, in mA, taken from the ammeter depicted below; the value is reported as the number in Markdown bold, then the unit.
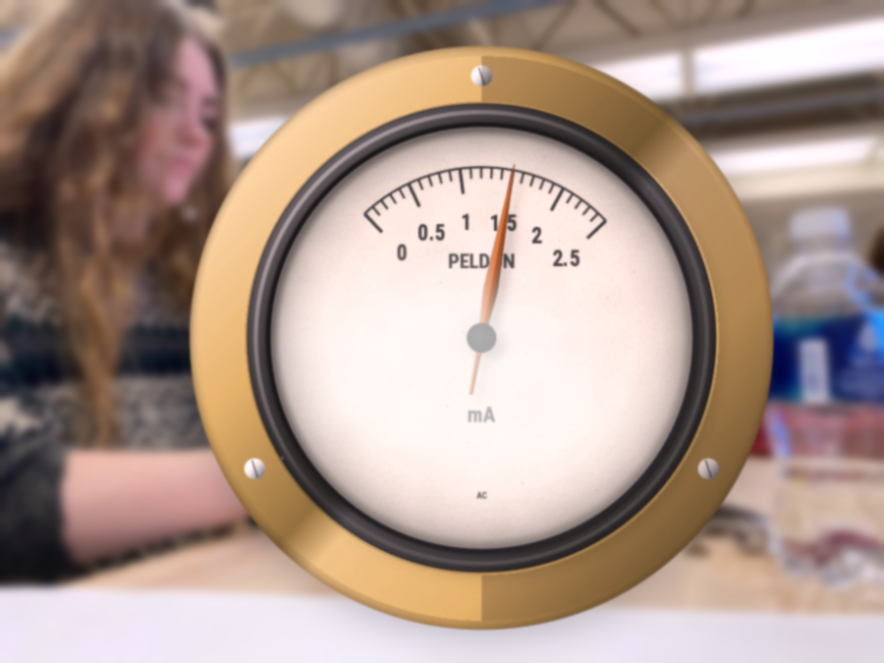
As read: **1.5** mA
